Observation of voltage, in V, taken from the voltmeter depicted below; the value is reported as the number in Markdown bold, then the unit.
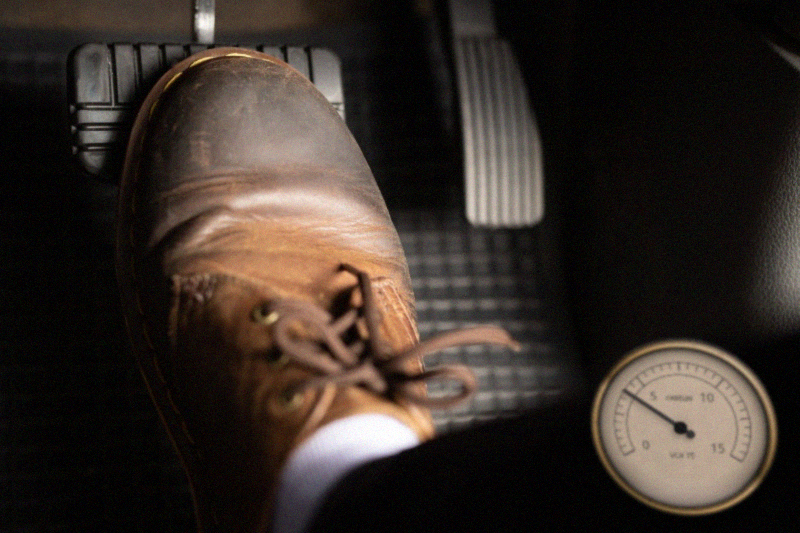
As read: **4** V
